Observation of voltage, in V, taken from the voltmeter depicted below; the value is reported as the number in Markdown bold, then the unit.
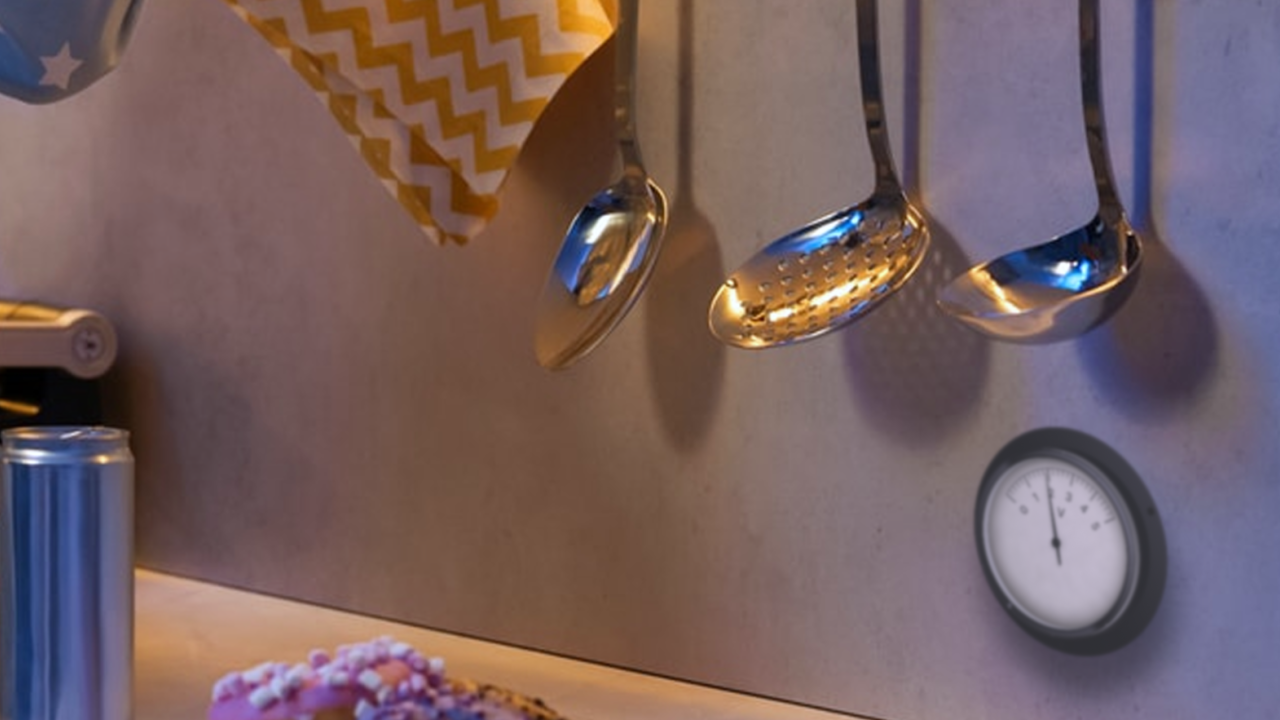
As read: **2** V
